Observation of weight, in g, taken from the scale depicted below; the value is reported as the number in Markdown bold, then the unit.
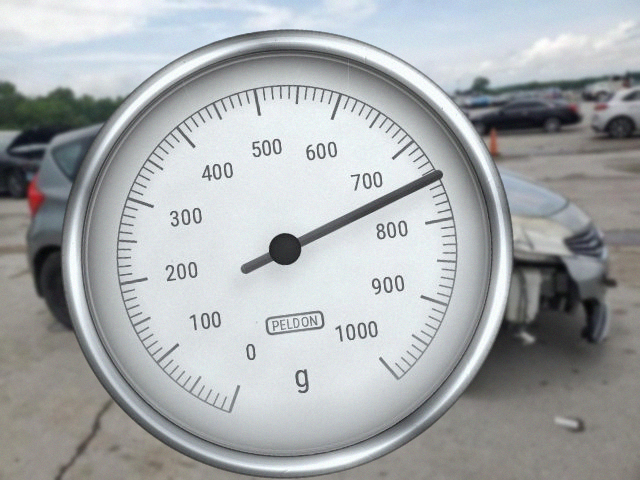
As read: **750** g
